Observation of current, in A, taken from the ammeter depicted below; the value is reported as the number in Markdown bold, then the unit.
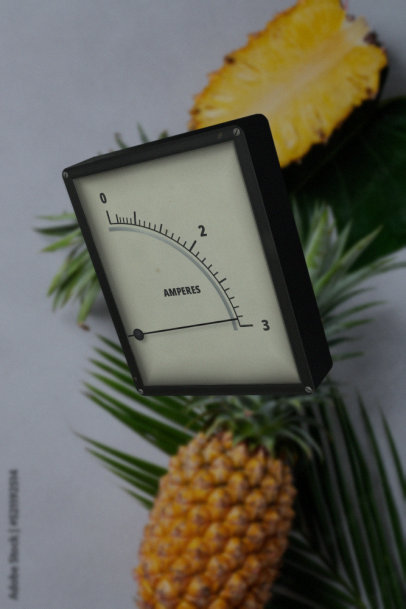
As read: **2.9** A
